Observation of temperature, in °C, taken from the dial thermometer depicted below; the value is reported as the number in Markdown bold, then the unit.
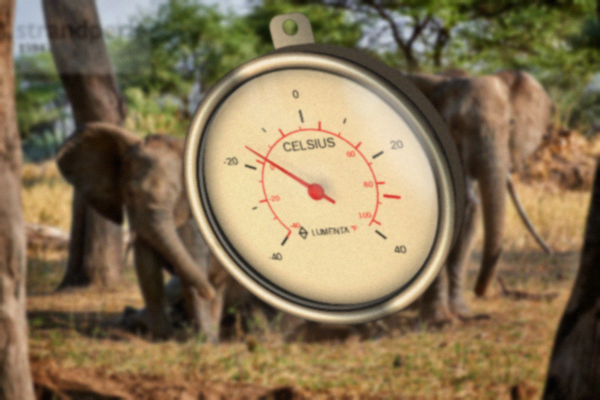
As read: **-15** °C
